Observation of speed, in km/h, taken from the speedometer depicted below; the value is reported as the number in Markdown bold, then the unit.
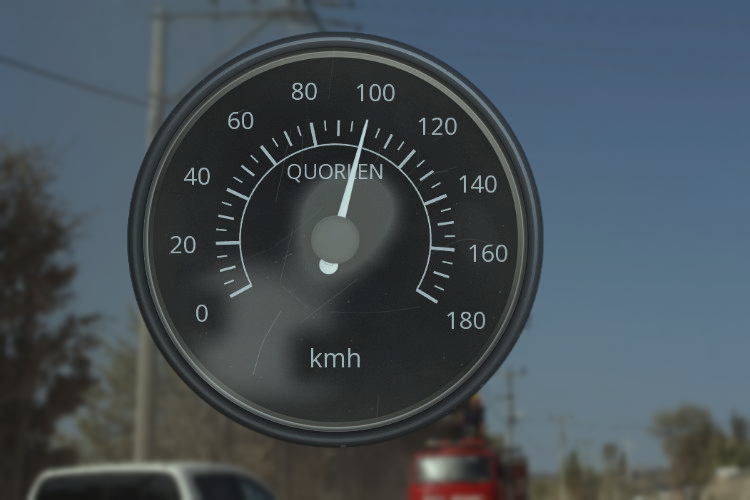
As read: **100** km/h
